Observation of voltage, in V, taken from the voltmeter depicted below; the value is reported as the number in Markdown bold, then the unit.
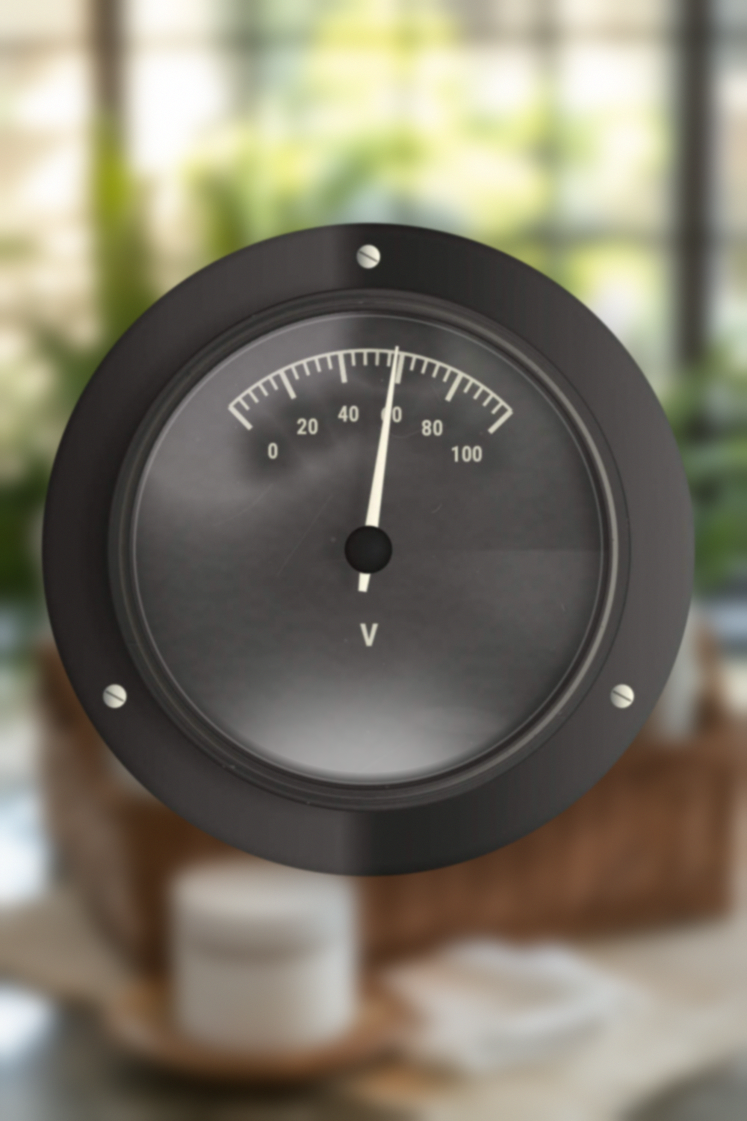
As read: **58** V
